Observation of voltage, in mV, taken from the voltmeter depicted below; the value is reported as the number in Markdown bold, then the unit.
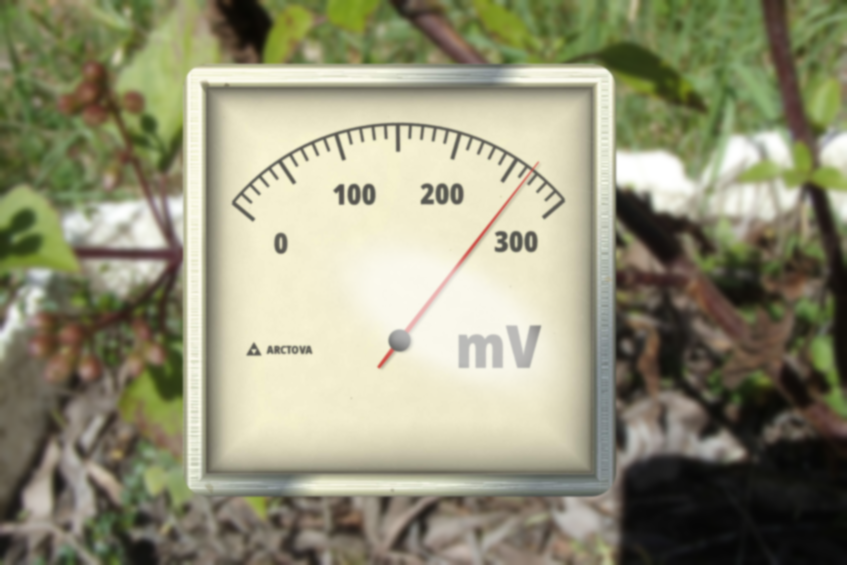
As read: **265** mV
